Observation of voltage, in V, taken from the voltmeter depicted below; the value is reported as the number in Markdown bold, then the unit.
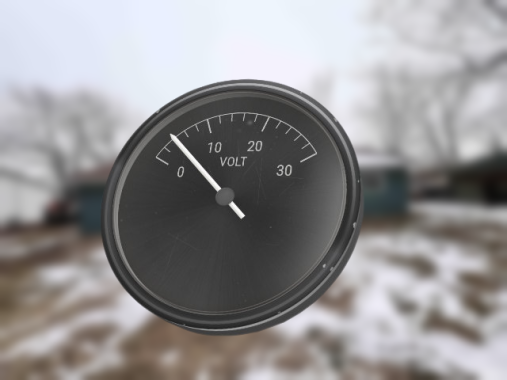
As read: **4** V
